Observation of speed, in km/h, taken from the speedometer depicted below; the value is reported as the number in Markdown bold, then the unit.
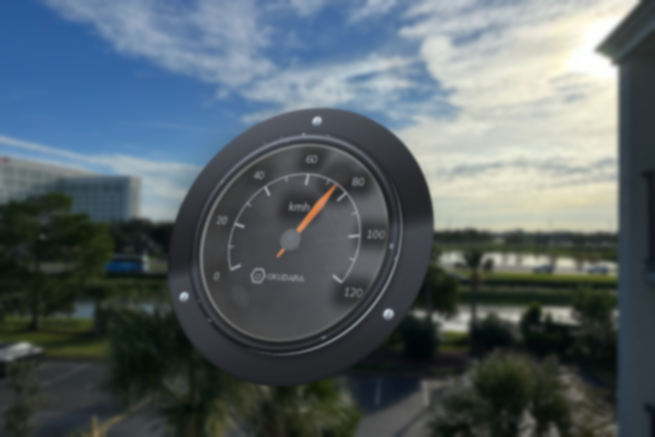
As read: **75** km/h
